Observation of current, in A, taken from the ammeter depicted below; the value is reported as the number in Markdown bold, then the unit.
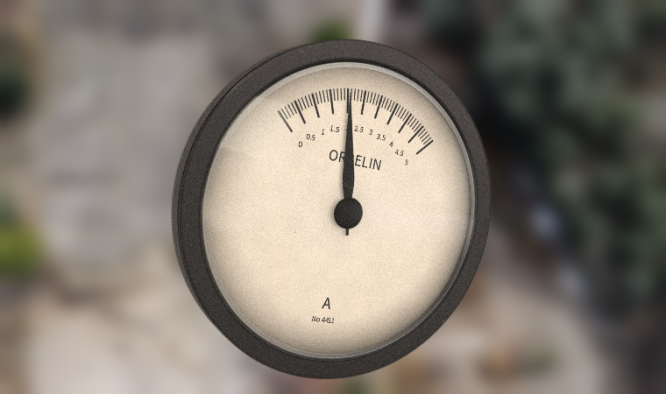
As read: **2** A
